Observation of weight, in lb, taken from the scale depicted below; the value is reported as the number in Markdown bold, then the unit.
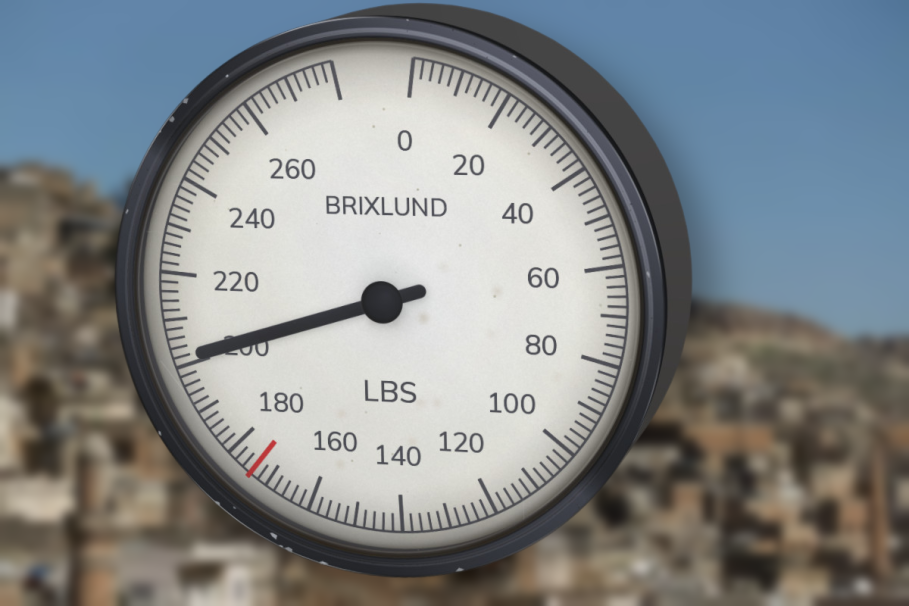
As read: **202** lb
